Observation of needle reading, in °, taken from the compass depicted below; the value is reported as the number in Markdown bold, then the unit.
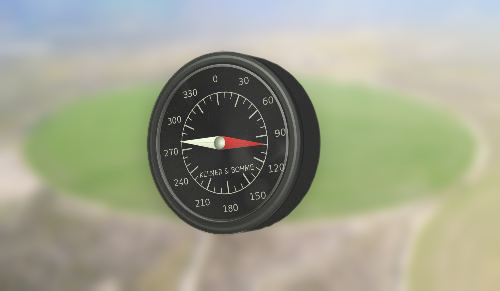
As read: **100** °
